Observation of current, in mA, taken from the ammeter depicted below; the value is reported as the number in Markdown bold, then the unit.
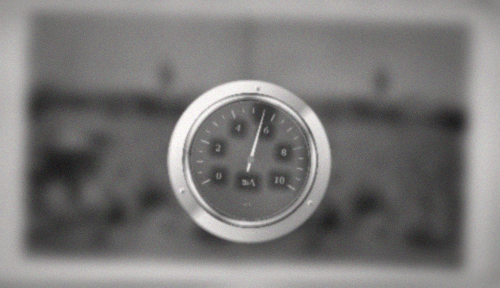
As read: **5.5** mA
